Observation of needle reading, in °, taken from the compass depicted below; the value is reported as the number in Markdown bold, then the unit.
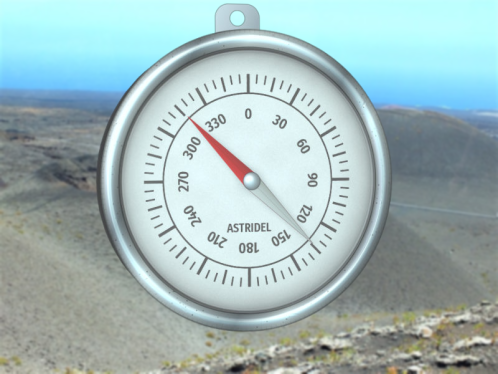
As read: **315** °
